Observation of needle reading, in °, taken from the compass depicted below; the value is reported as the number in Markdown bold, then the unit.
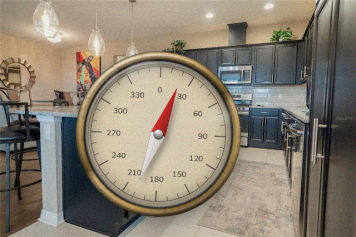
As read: **20** °
